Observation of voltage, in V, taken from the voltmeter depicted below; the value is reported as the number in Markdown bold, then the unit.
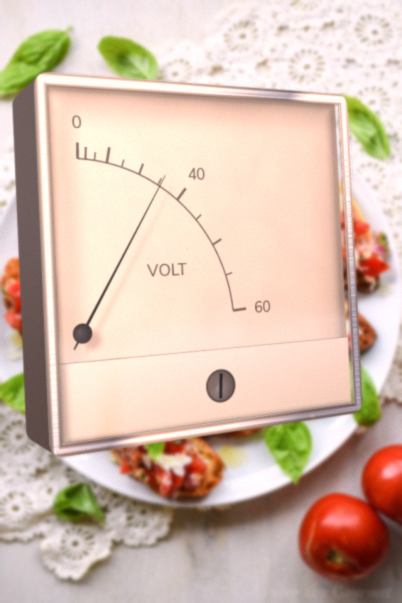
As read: **35** V
